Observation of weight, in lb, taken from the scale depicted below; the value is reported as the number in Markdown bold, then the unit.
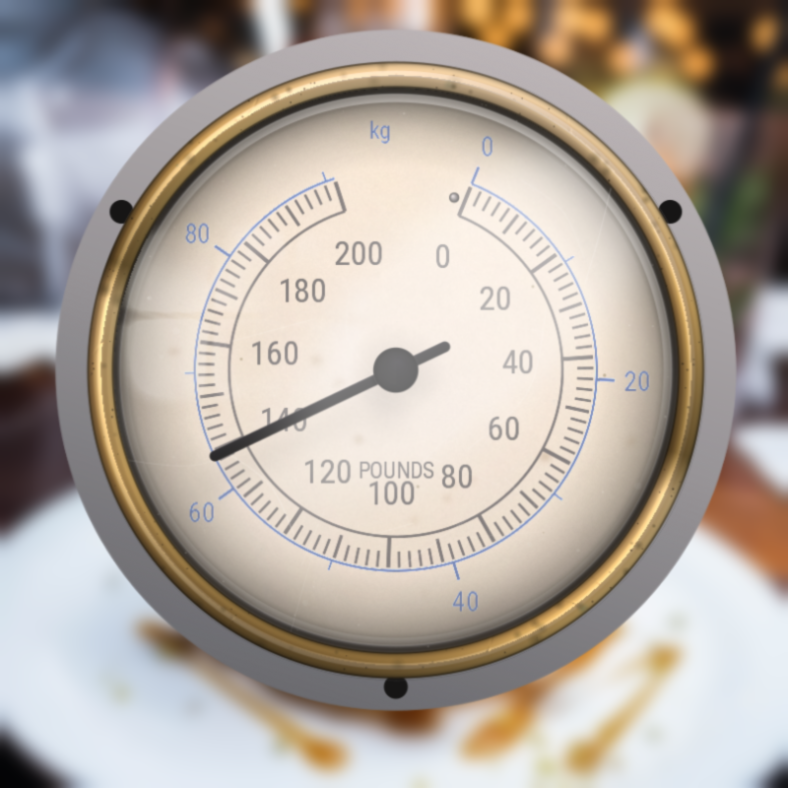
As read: **139** lb
